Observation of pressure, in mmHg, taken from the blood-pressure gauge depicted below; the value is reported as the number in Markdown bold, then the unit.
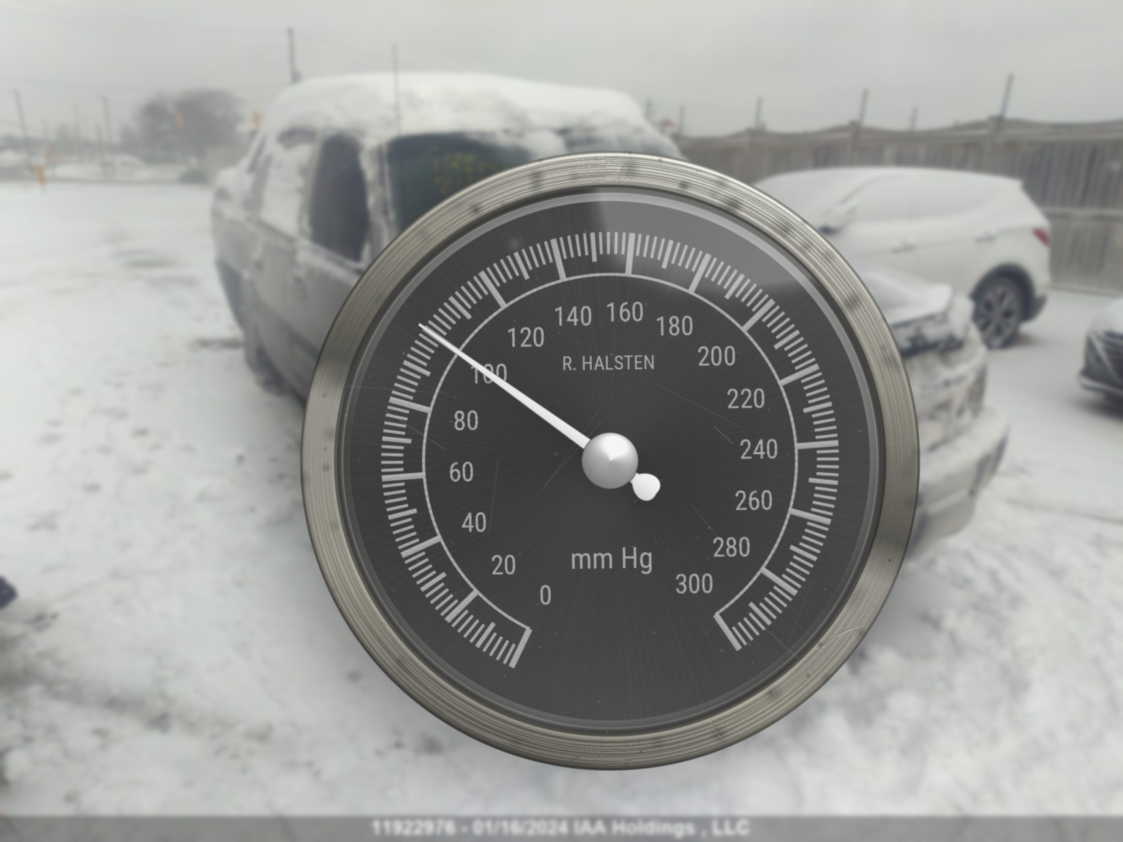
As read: **100** mmHg
